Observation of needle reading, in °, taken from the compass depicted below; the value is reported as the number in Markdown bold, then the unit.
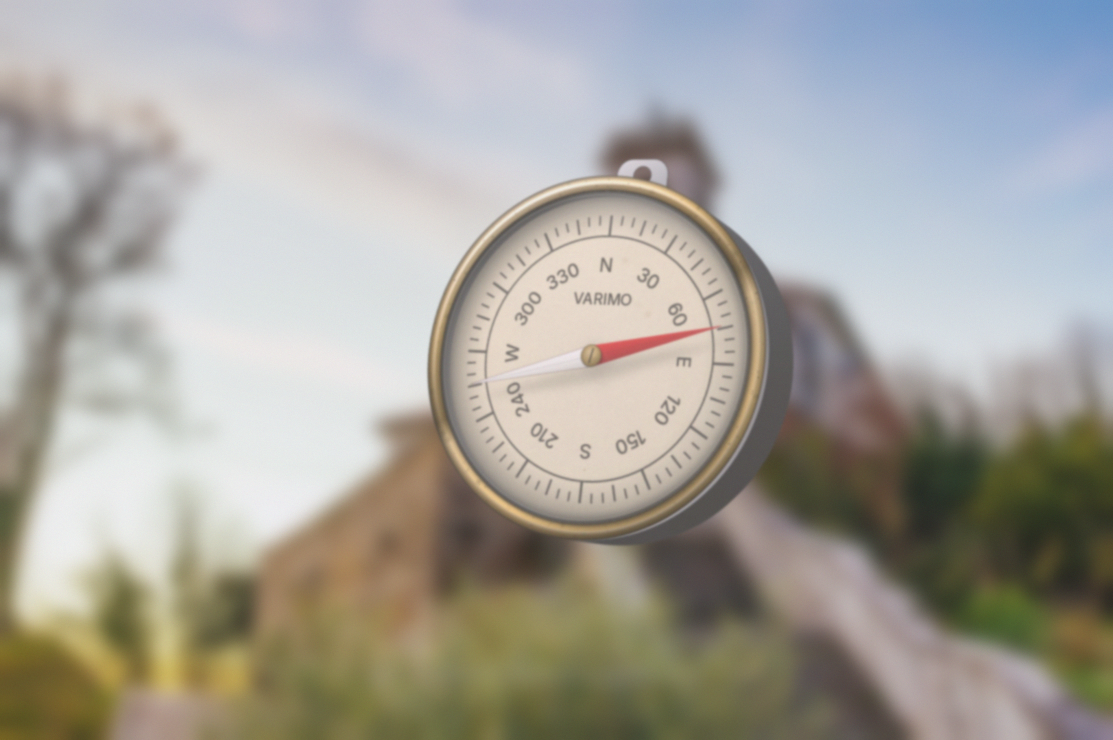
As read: **75** °
